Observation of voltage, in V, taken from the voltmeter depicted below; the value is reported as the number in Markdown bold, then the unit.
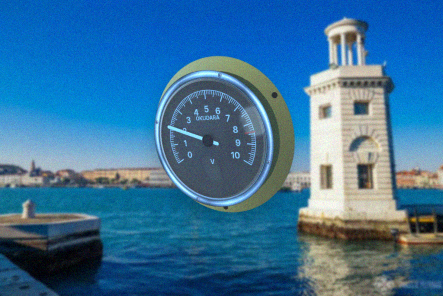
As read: **2** V
